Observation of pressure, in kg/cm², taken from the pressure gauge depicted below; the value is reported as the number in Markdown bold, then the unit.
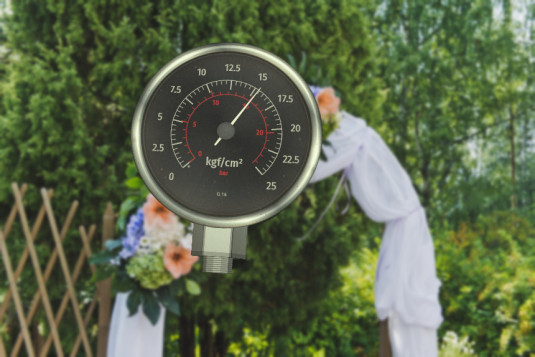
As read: **15.5** kg/cm²
